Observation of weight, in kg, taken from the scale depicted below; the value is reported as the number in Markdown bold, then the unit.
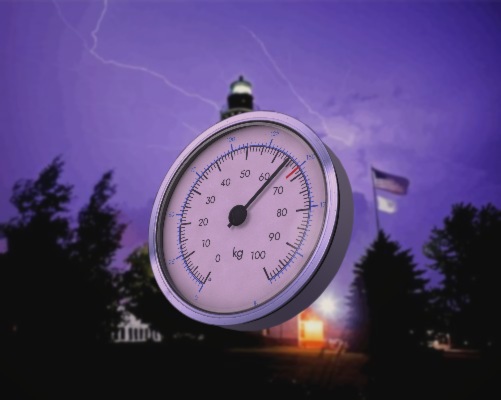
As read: **65** kg
